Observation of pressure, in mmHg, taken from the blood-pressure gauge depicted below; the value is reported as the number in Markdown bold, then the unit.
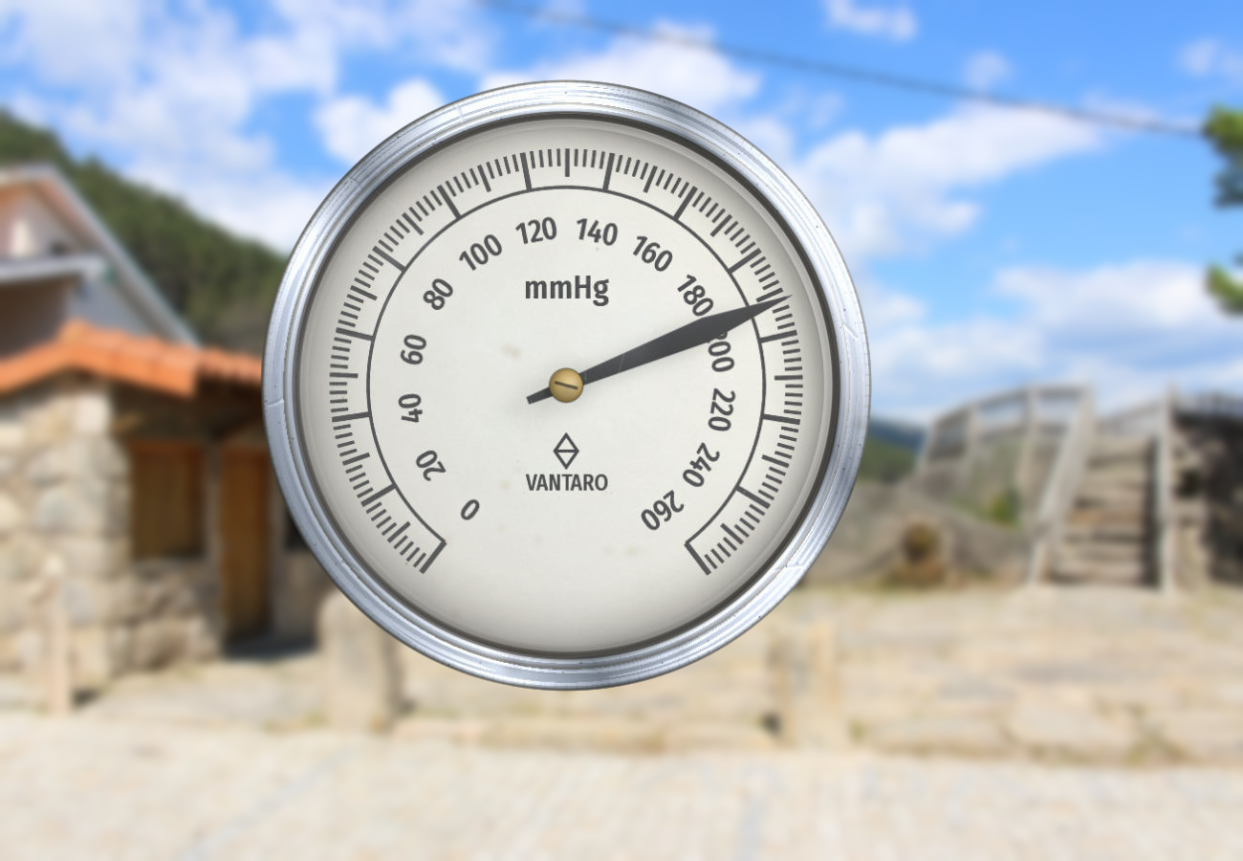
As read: **192** mmHg
